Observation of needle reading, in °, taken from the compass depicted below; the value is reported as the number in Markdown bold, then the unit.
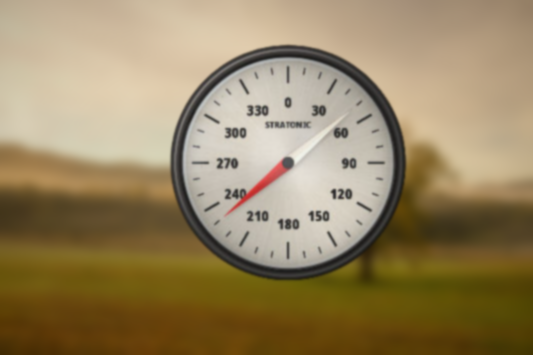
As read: **230** °
